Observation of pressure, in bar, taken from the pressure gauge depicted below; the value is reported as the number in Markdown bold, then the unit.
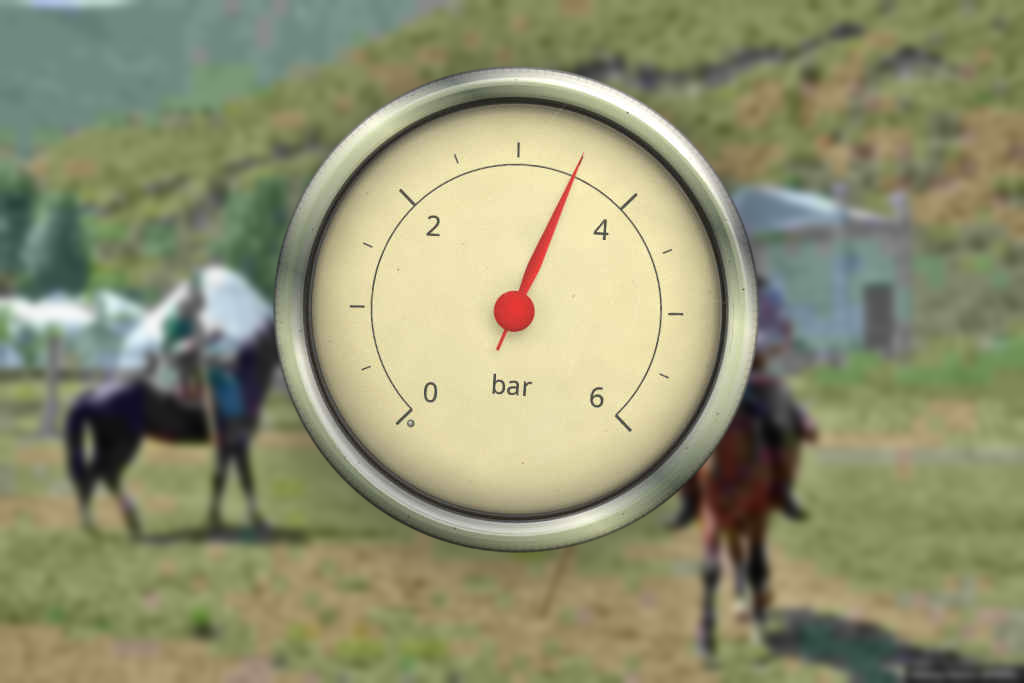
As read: **3.5** bar
